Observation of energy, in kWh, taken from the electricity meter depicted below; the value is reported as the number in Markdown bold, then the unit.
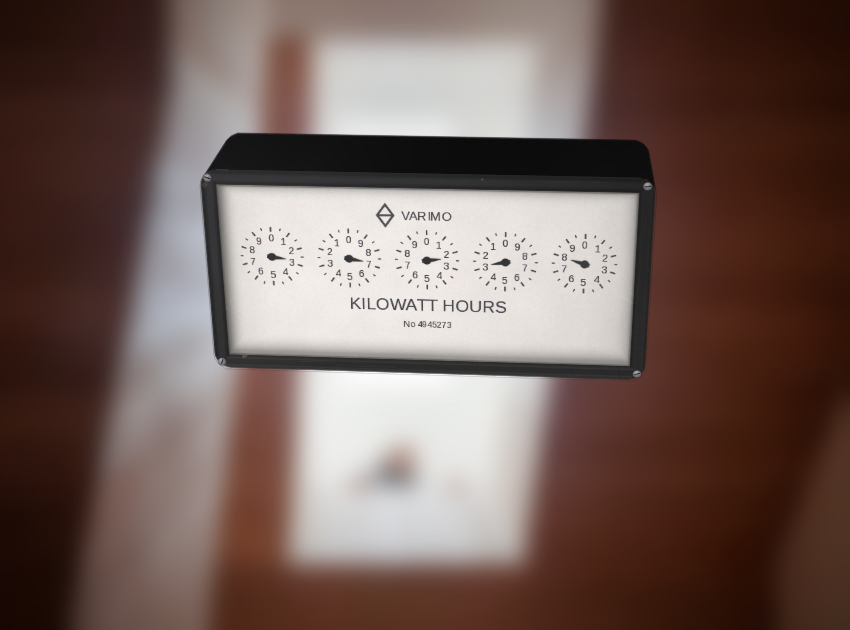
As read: **27228** kWh
